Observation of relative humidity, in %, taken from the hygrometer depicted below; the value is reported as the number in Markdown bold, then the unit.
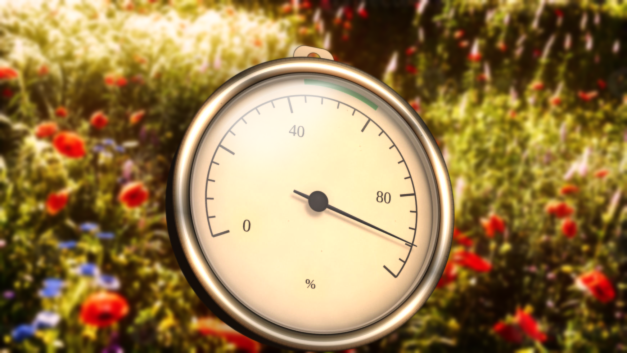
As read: **92** %
